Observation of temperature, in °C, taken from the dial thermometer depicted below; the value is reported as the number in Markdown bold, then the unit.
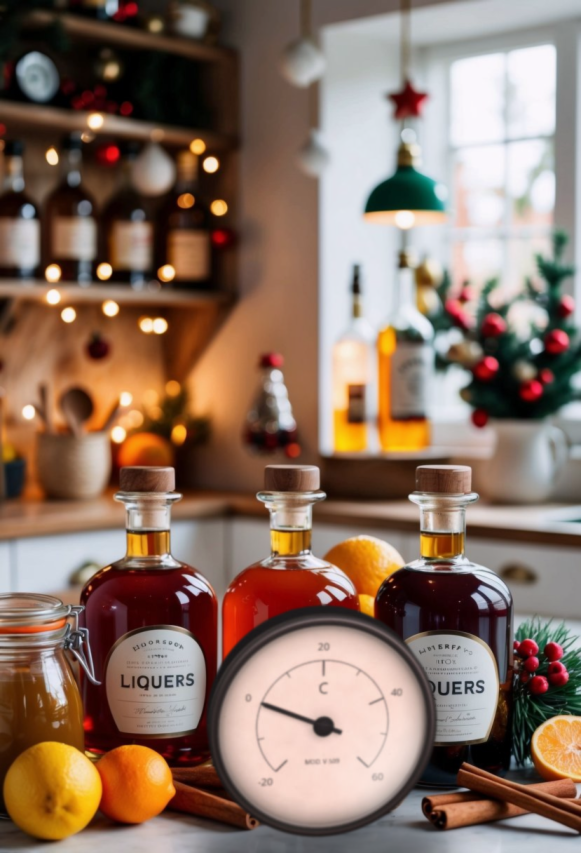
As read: **0** °C
